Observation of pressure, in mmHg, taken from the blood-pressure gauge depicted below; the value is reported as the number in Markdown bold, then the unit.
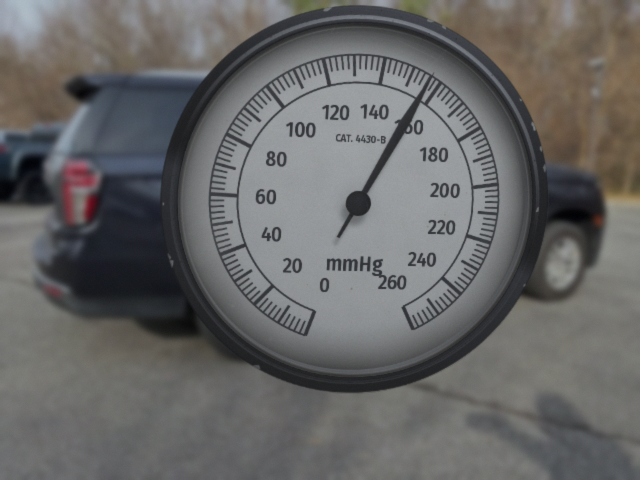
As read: **156** mmHg
